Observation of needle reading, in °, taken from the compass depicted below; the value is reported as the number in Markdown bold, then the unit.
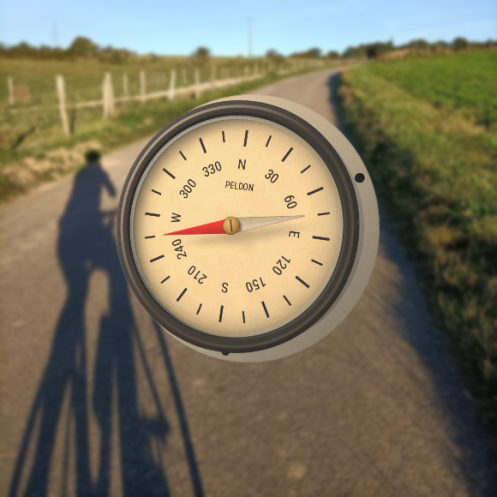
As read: **255** °
